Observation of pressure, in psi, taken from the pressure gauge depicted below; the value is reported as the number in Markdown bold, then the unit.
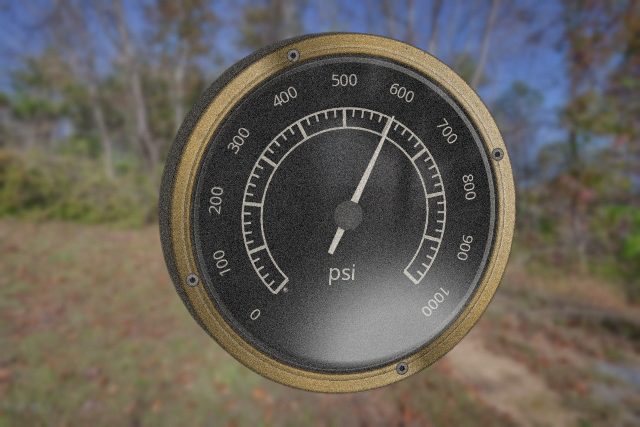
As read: **600** psi
